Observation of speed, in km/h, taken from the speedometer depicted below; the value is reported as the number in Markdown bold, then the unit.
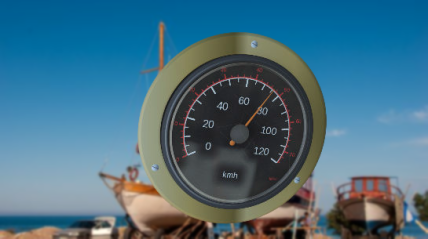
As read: **75** km/h
